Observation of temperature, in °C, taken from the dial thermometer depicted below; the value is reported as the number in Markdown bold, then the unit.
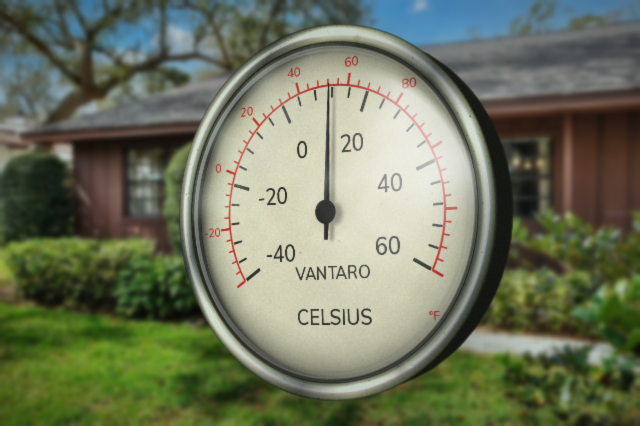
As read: **12** °C
